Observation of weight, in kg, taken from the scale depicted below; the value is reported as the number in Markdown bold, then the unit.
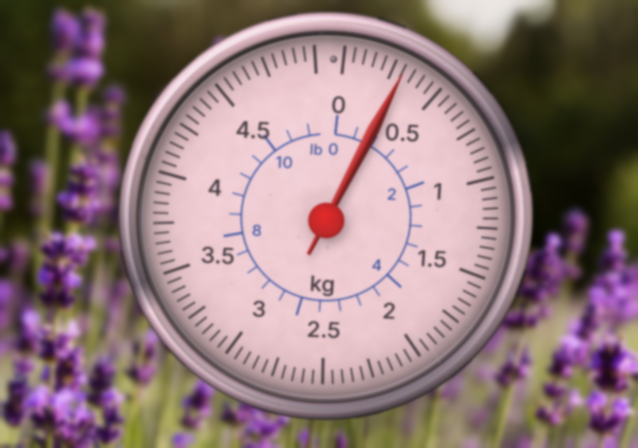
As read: **0.3** kg
